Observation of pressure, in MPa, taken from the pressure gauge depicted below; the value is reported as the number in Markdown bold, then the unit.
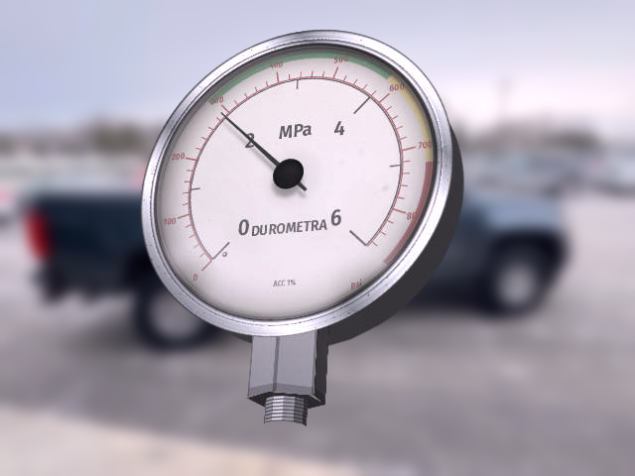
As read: **2** MPa
